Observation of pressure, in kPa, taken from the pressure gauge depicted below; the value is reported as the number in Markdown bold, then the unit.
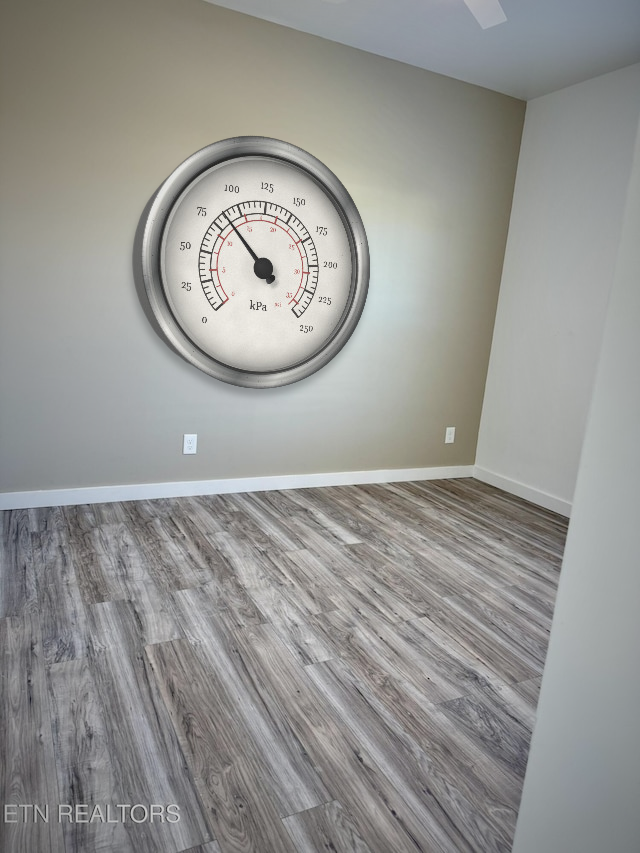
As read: **85** kPa
